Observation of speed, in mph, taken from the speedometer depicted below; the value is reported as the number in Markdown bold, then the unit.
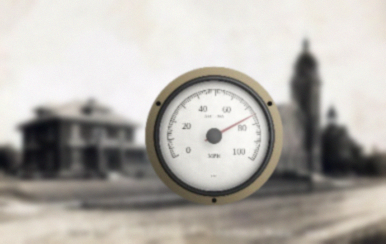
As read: **75** mph
